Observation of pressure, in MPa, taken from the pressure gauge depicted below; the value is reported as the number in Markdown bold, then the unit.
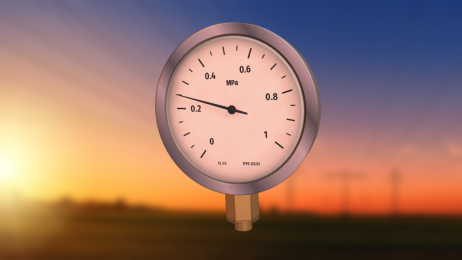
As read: **0.25** MPa
